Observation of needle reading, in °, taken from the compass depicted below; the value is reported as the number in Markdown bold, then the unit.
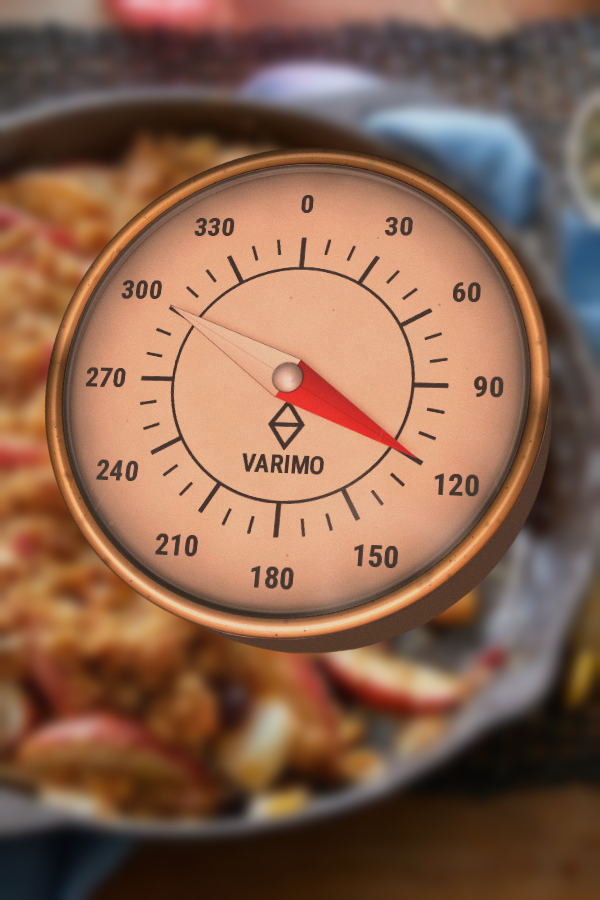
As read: **120** °
